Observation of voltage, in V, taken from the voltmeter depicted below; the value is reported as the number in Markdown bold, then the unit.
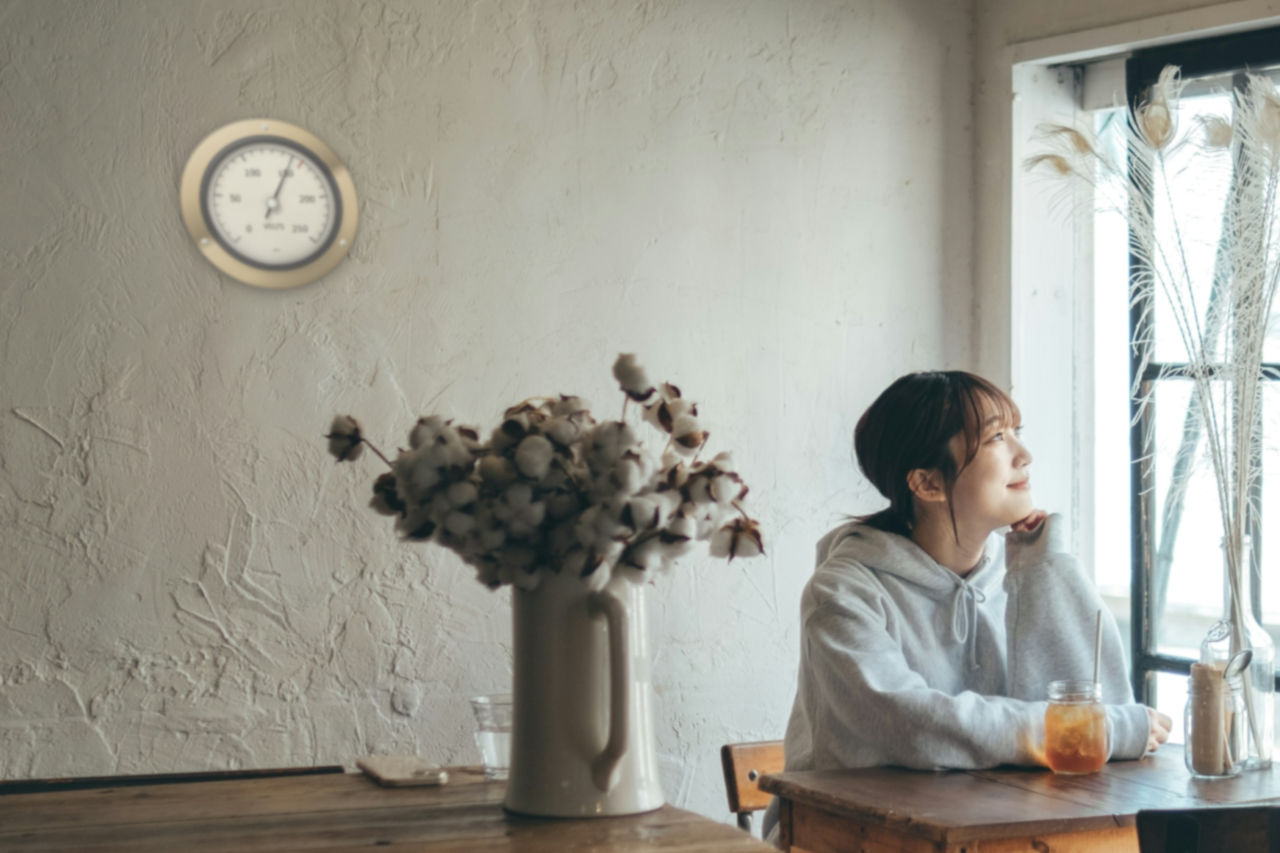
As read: **150** V
